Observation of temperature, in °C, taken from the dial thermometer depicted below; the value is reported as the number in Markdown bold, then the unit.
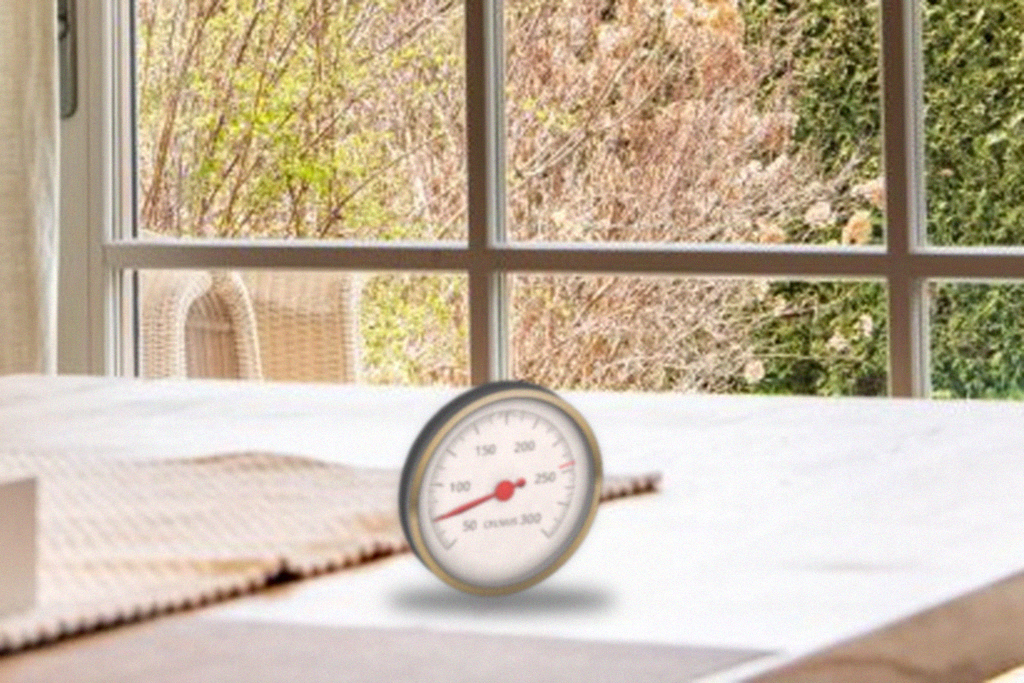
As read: **75** °C
